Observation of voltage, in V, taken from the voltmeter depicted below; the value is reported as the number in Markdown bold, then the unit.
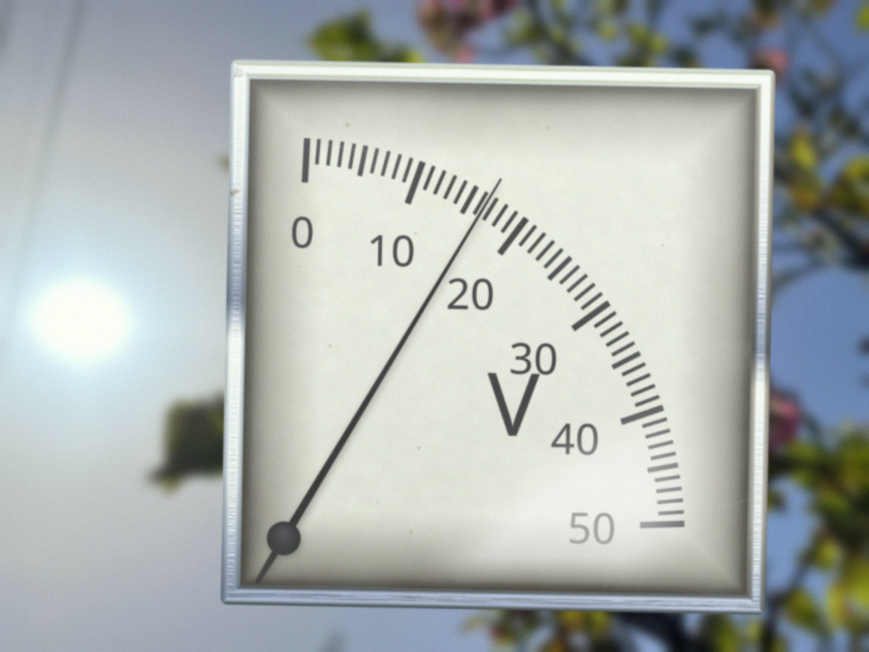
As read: **16.5** V
